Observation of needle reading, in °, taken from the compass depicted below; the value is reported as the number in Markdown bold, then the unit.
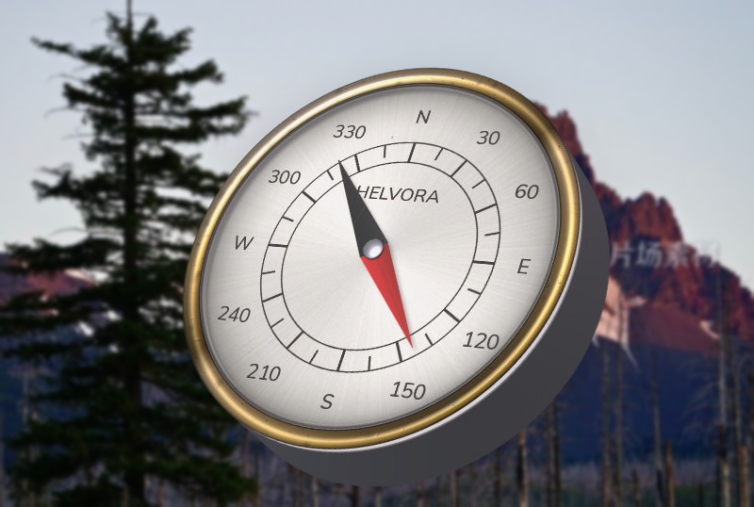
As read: **142.5** °
